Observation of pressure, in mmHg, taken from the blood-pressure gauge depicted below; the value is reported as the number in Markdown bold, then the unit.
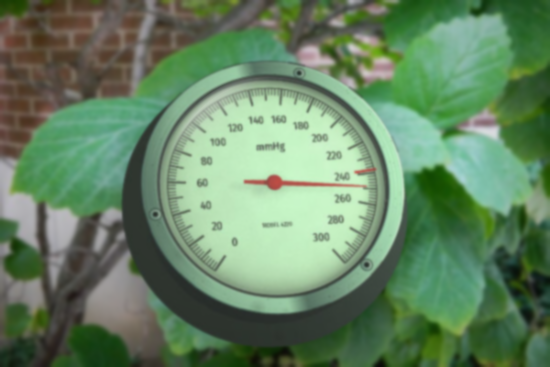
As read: **250** mmHg
